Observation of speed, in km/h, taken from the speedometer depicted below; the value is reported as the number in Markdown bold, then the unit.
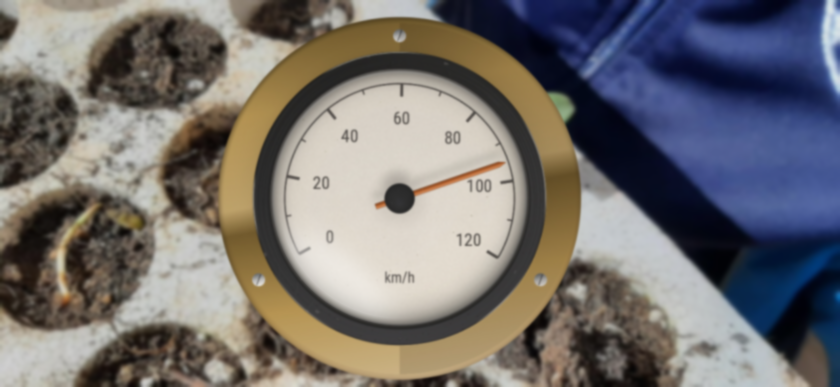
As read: **95** km/h
